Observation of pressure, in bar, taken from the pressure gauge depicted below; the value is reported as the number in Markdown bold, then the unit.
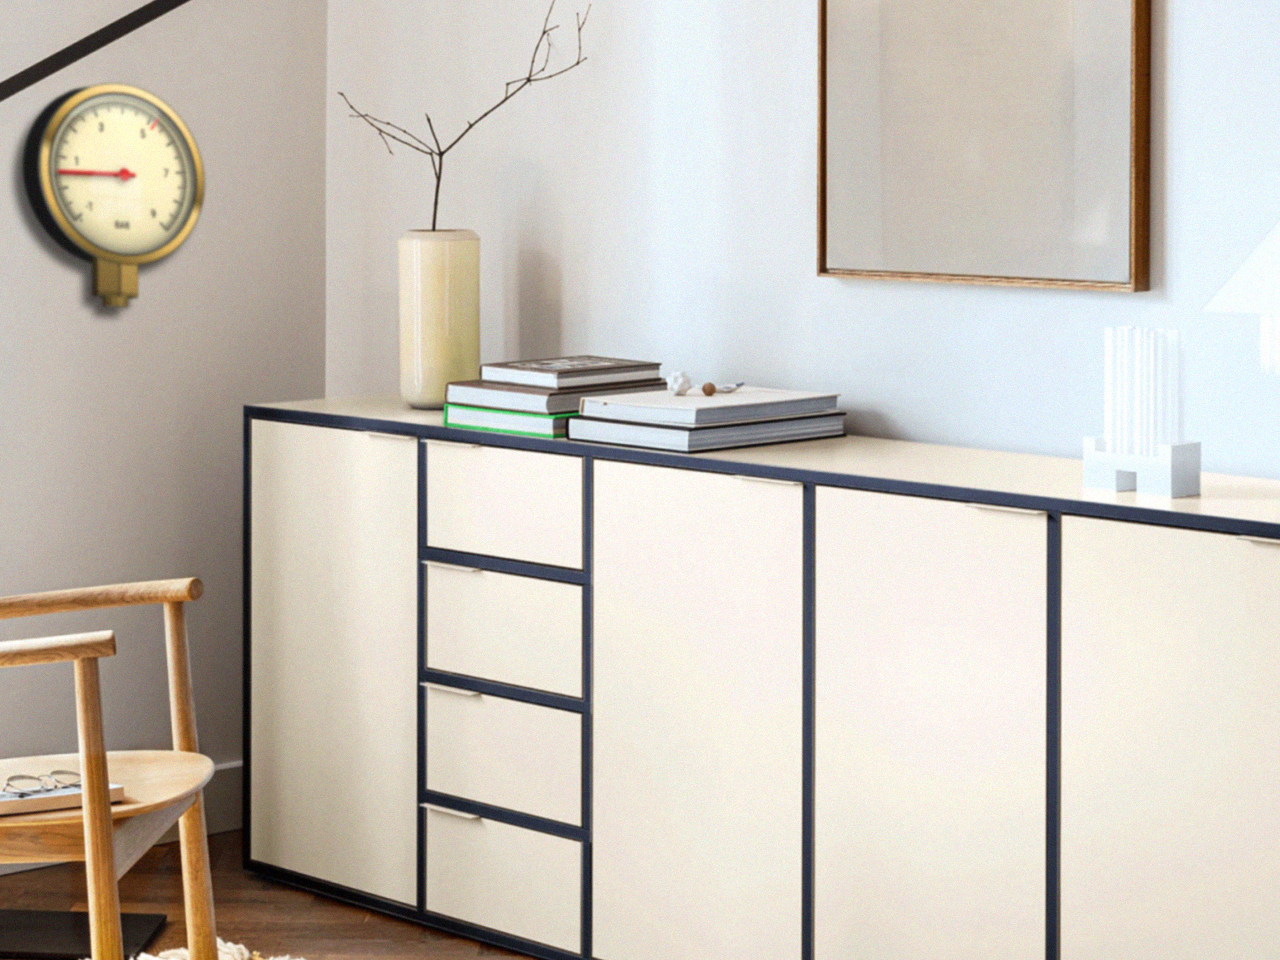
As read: **0.5** bar
